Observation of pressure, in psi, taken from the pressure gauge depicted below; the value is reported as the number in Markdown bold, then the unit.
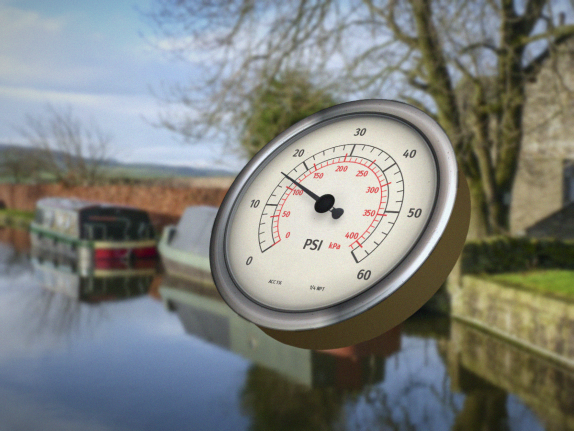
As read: **16** psi
